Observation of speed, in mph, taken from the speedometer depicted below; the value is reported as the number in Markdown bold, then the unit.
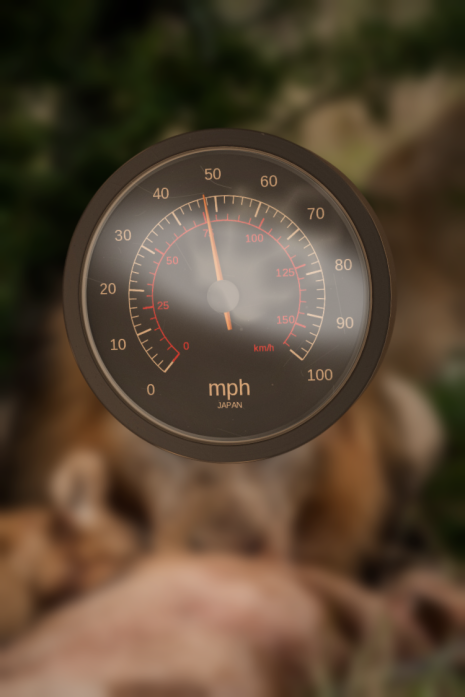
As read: **48** mph
